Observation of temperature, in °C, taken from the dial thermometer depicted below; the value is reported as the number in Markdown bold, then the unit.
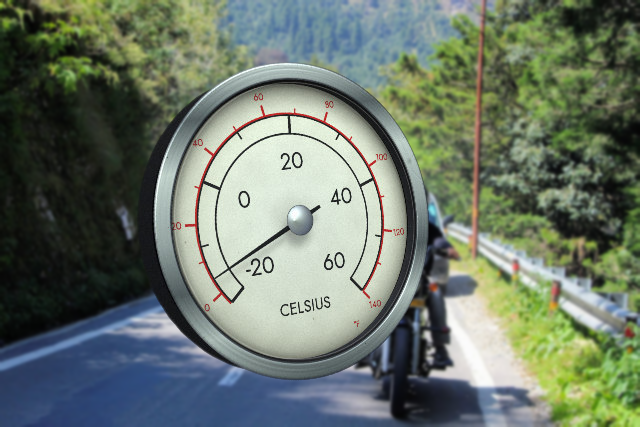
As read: **-15** °C
